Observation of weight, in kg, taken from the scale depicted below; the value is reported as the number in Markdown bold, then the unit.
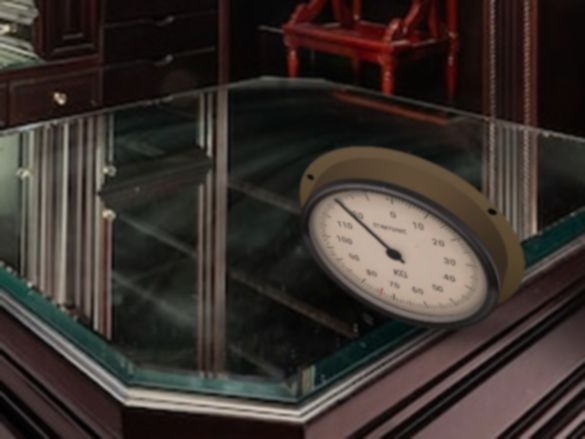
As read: **120** kg
